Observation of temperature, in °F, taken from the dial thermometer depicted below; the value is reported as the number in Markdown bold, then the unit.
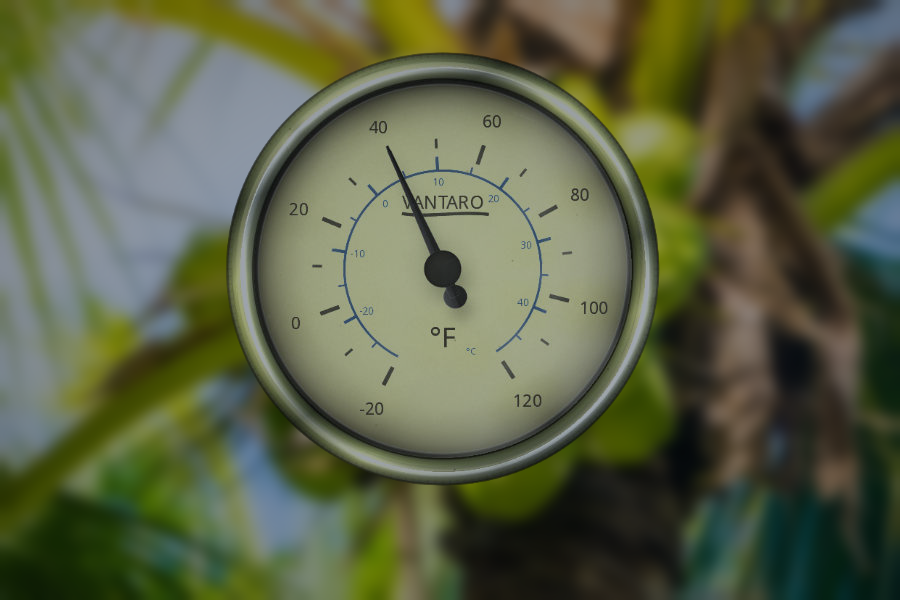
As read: **40** °F
